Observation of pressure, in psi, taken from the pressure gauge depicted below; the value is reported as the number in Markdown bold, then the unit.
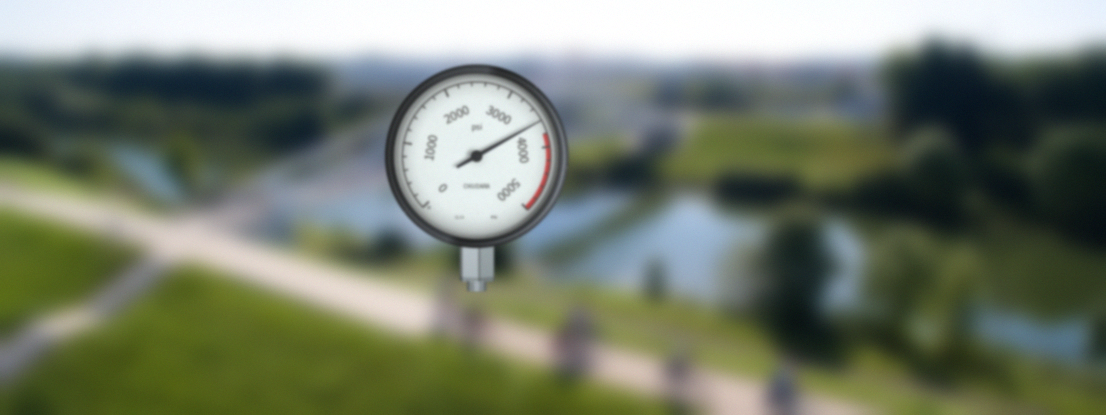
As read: **3600** psi
